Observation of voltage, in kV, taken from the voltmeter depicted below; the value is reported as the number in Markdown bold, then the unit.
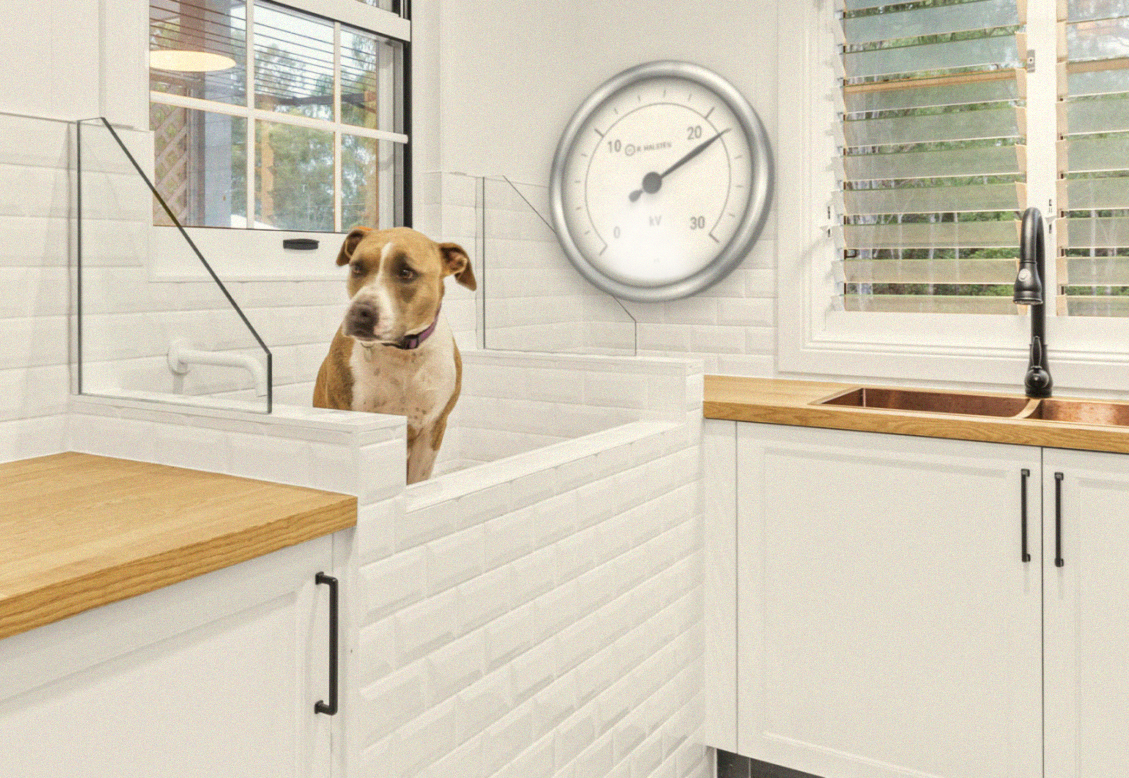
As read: **22** kV
